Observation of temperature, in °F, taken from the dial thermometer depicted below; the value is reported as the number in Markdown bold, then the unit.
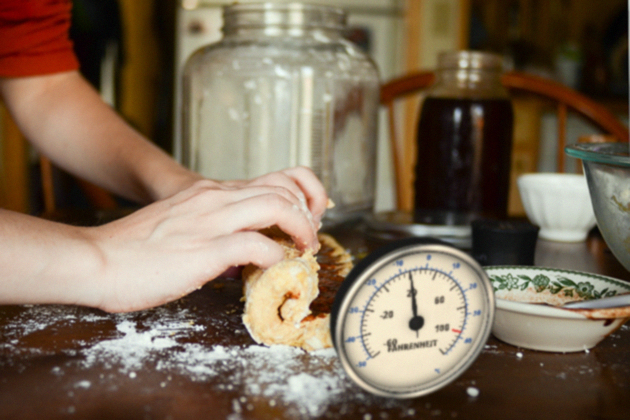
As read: **20** °F
